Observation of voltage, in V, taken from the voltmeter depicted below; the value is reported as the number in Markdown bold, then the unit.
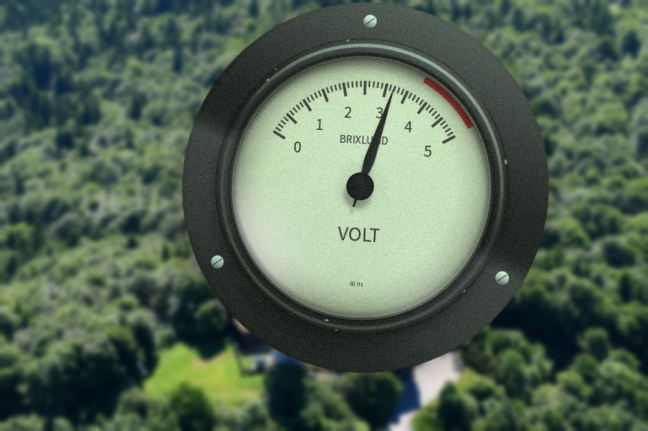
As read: **3.2** V
